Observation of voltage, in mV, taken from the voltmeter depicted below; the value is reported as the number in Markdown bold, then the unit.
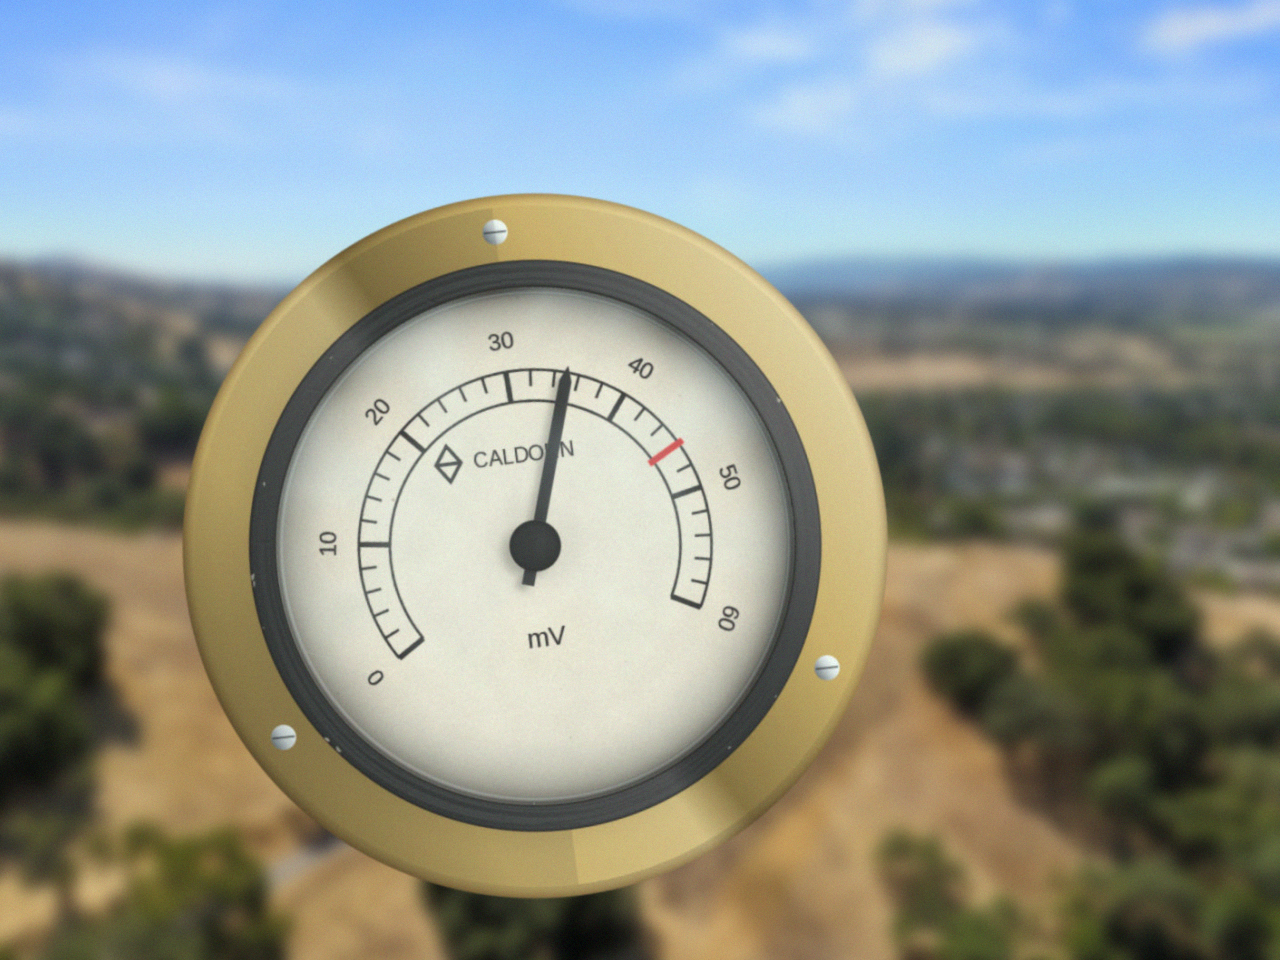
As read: **35** mV
